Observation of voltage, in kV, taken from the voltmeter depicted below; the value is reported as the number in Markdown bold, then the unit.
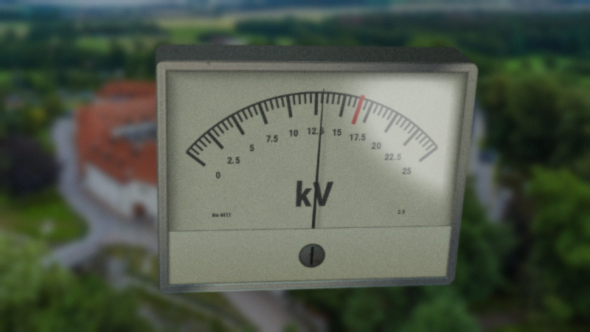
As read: **13** kV
